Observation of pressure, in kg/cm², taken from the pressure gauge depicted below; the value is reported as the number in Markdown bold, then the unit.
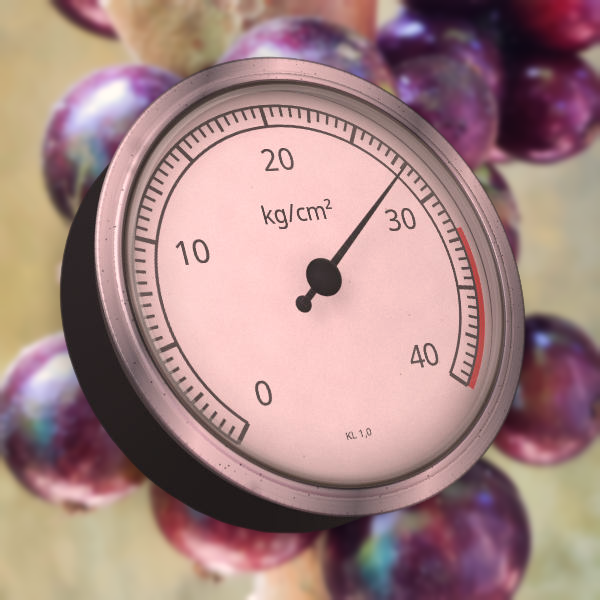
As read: **28** kg/cm²
